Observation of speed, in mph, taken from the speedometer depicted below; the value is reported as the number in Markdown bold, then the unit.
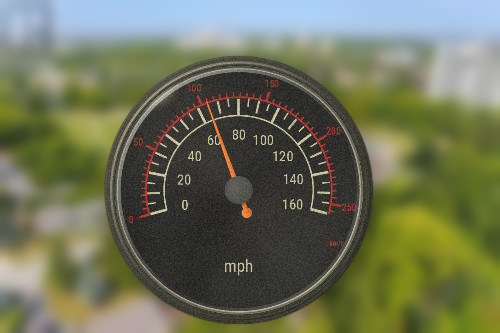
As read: **65** mph
